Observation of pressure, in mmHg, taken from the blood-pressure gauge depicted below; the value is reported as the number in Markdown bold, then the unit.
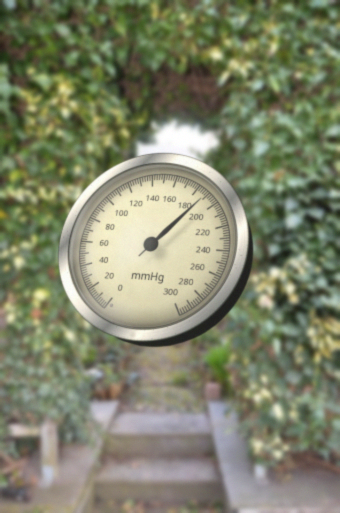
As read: **190** mmHg
